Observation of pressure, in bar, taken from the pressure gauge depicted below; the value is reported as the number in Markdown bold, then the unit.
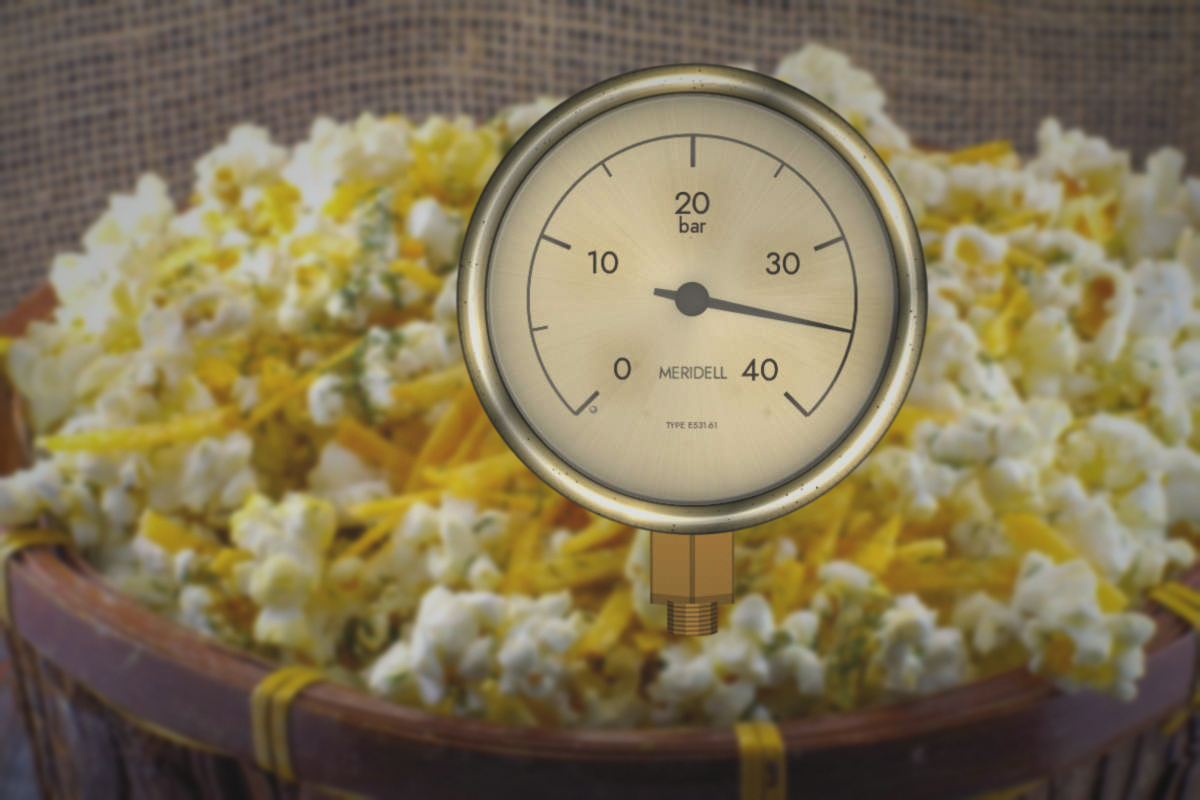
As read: **35** bar
